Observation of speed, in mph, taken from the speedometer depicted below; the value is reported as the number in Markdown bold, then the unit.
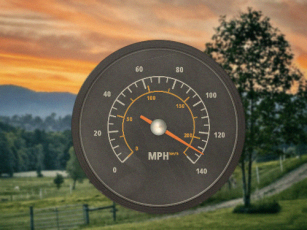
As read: **132.5** mph
